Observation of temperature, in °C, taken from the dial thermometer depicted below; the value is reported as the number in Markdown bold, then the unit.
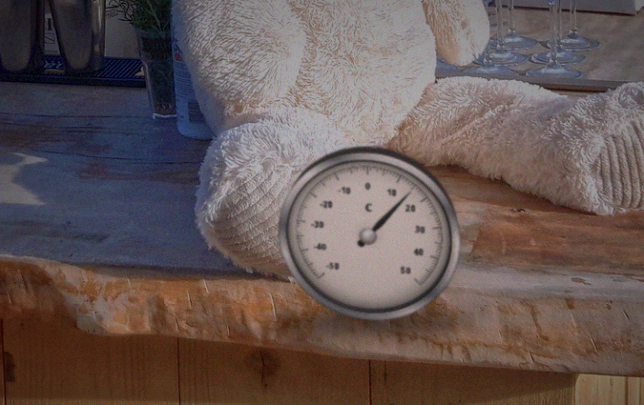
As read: **15** °C
